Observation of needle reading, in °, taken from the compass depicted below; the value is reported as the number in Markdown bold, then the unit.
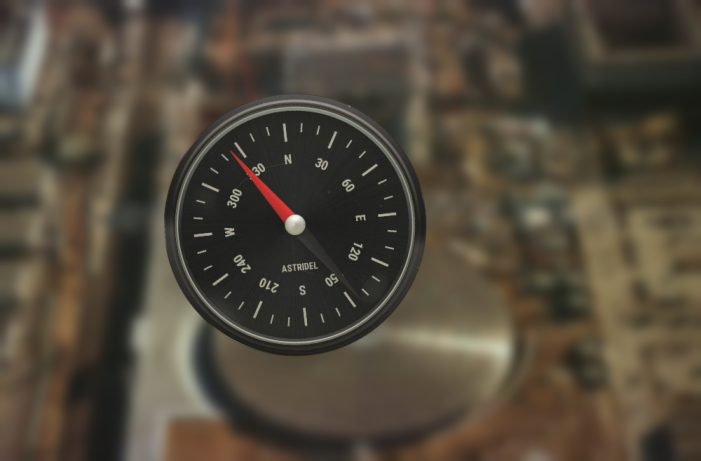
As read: **325** °
